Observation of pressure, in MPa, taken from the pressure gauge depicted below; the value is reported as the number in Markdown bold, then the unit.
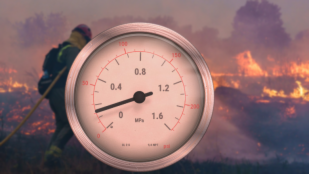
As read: **0.15** MPa
